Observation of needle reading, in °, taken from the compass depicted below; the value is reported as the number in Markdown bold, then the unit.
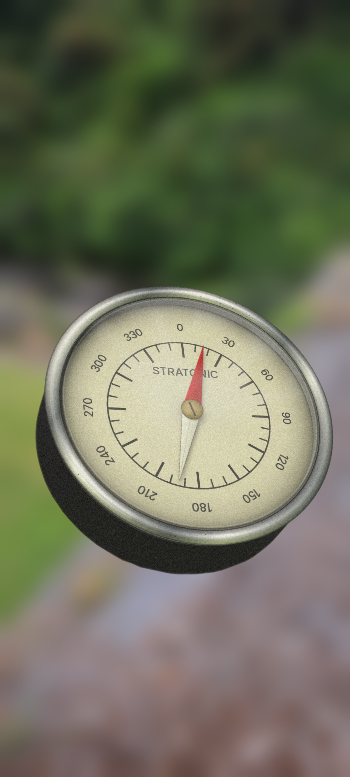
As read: **15** °
